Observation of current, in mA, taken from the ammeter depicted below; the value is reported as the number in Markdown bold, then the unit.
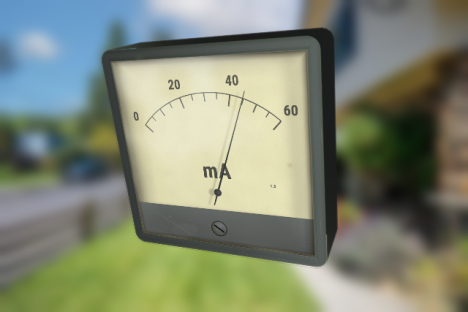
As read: **45** mA
